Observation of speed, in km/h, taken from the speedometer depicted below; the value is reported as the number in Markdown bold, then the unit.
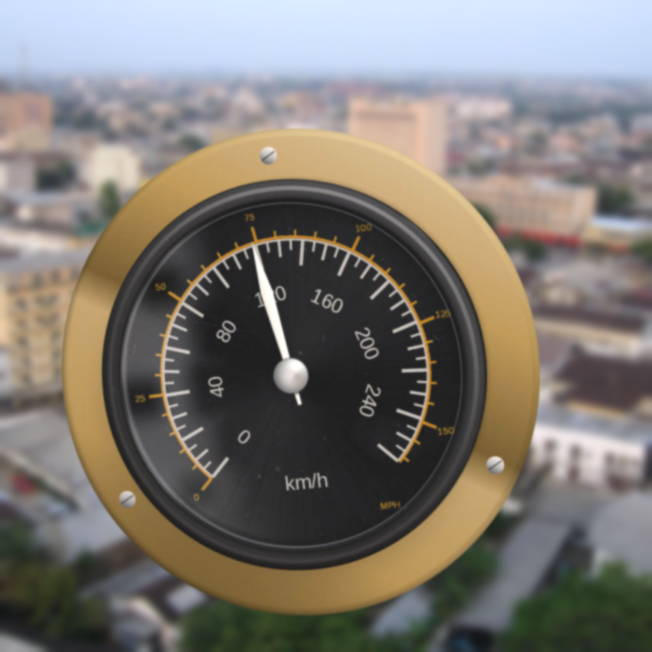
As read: **120** km/h
